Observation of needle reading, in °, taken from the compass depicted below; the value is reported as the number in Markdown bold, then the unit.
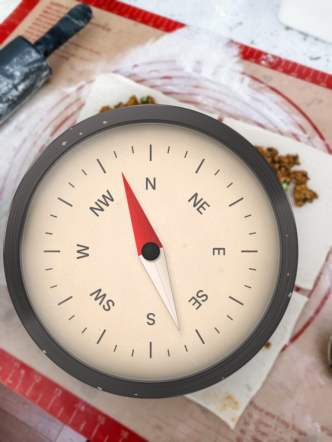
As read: **340** °
